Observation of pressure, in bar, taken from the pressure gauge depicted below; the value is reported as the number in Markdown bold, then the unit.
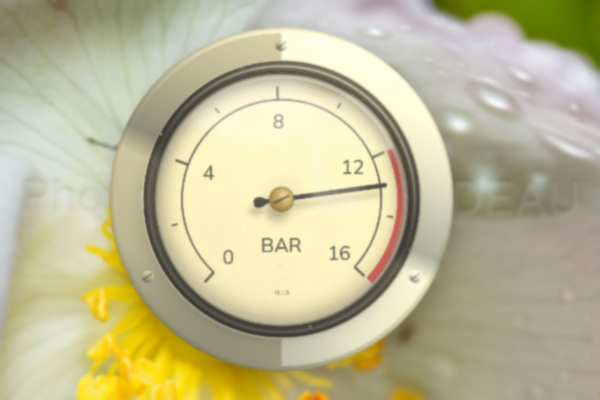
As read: **13** bar
